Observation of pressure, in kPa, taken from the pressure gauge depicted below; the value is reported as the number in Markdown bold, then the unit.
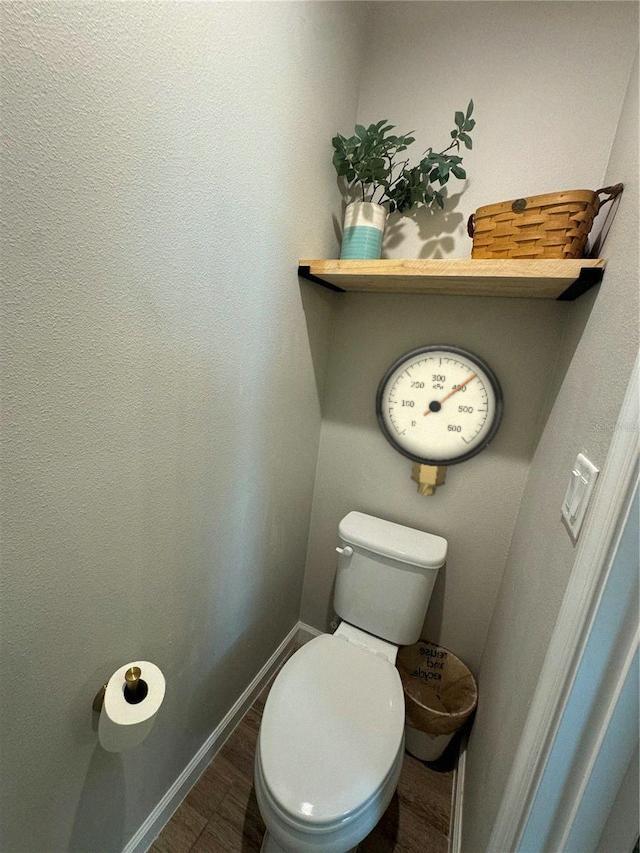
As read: **400** kPa
